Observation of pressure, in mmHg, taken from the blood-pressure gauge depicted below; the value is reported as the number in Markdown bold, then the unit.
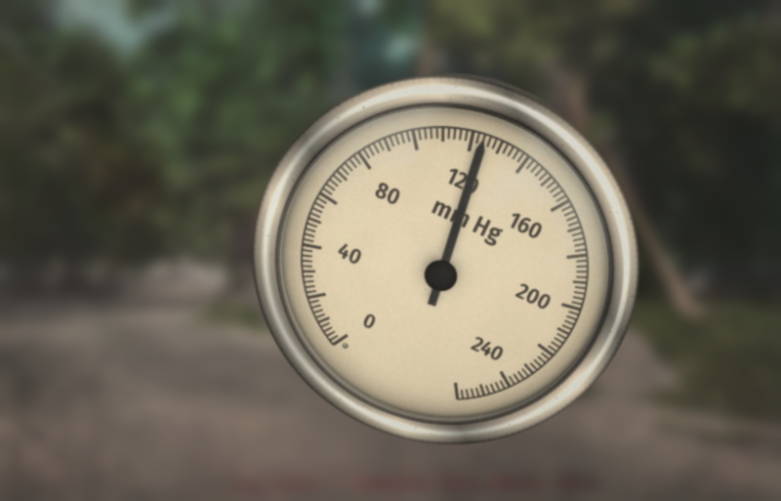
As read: **124** mmHg
